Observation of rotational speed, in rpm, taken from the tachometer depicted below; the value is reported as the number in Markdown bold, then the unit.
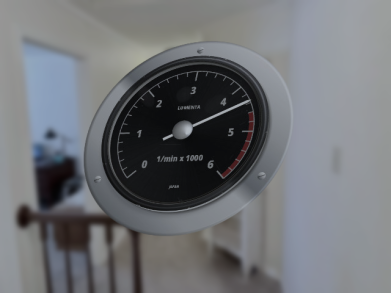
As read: **4400** rpm
